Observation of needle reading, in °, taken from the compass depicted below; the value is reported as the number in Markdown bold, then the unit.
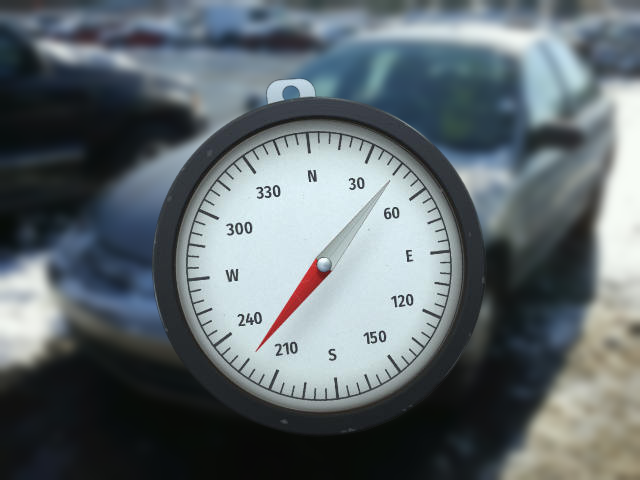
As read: **225** °
